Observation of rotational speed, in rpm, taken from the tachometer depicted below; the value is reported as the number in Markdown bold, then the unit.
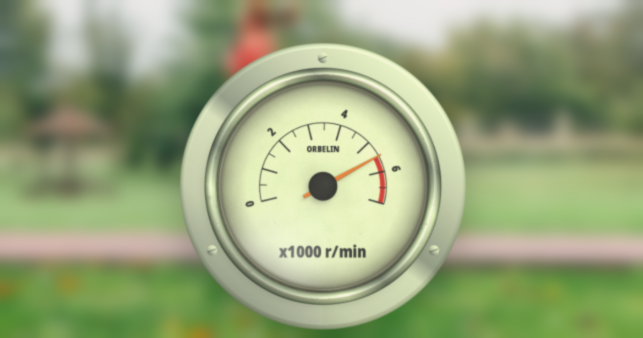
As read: **5500** rpm
